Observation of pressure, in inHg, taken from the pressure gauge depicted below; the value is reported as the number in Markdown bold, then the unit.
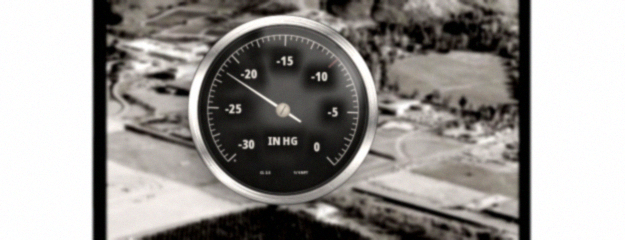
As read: **-21.5** inHg
